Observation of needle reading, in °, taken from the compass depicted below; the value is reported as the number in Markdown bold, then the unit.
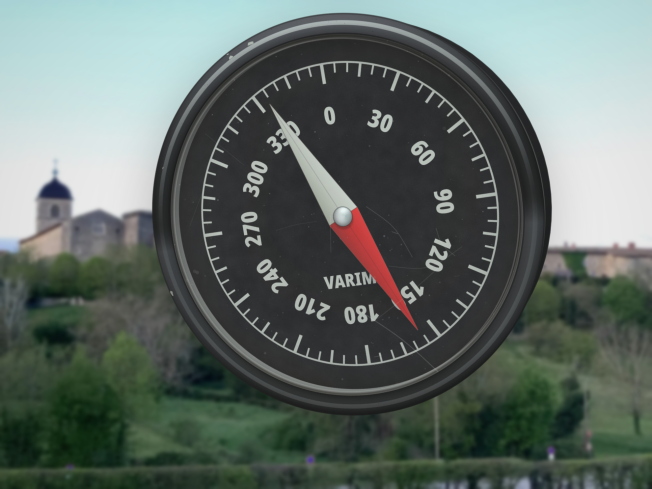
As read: **155** °
